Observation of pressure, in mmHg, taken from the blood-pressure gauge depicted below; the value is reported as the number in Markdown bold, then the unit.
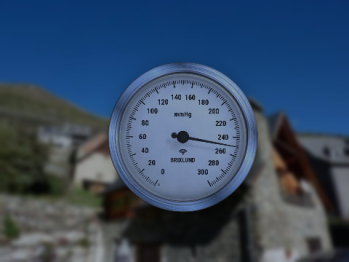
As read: **250** mmHg
